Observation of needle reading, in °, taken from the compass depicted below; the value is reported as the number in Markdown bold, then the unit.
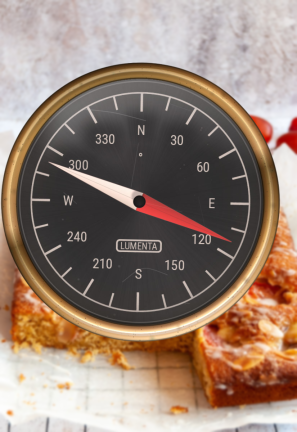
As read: **112.5** °
